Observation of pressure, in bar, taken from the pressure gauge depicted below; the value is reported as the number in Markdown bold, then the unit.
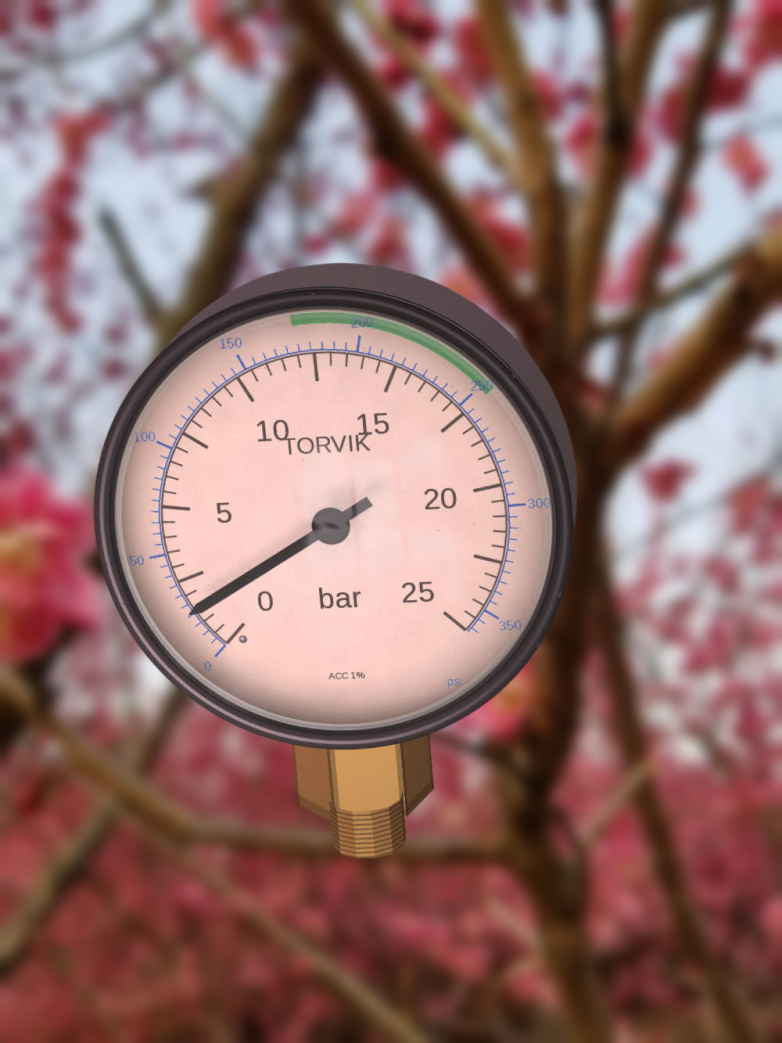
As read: **1.5** bar
